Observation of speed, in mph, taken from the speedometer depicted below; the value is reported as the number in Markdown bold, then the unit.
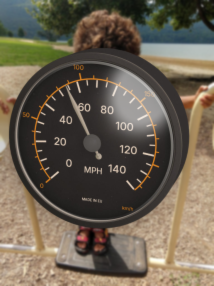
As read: **55** mph
